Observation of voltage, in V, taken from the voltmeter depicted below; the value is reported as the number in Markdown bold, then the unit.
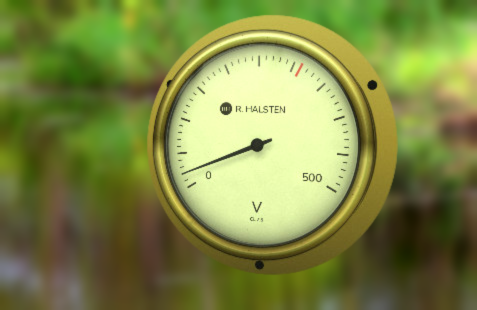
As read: **20** V
